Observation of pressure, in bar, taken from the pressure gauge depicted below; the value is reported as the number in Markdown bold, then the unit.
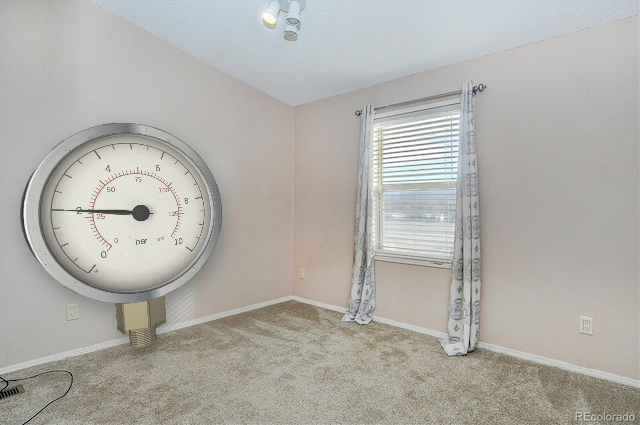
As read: **2** bar
